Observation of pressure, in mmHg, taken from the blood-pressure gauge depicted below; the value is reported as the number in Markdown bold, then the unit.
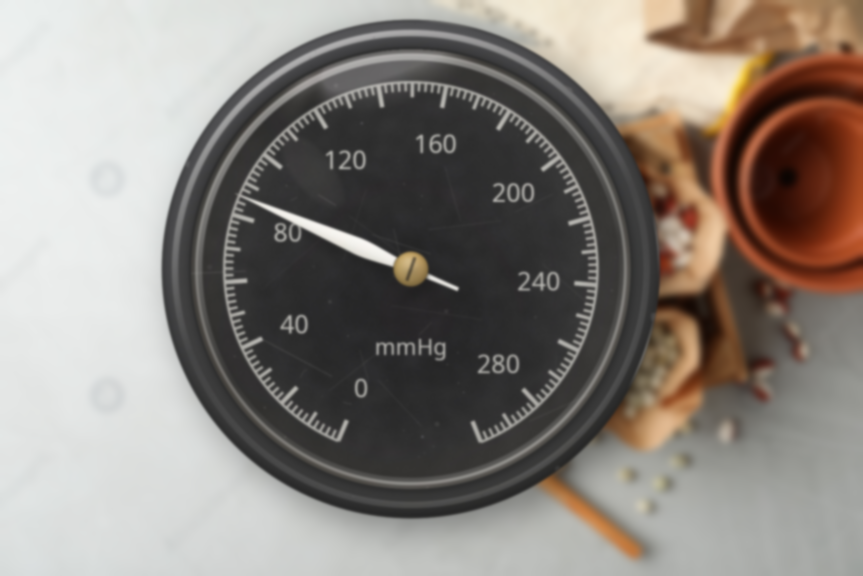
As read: **86** mmHg
